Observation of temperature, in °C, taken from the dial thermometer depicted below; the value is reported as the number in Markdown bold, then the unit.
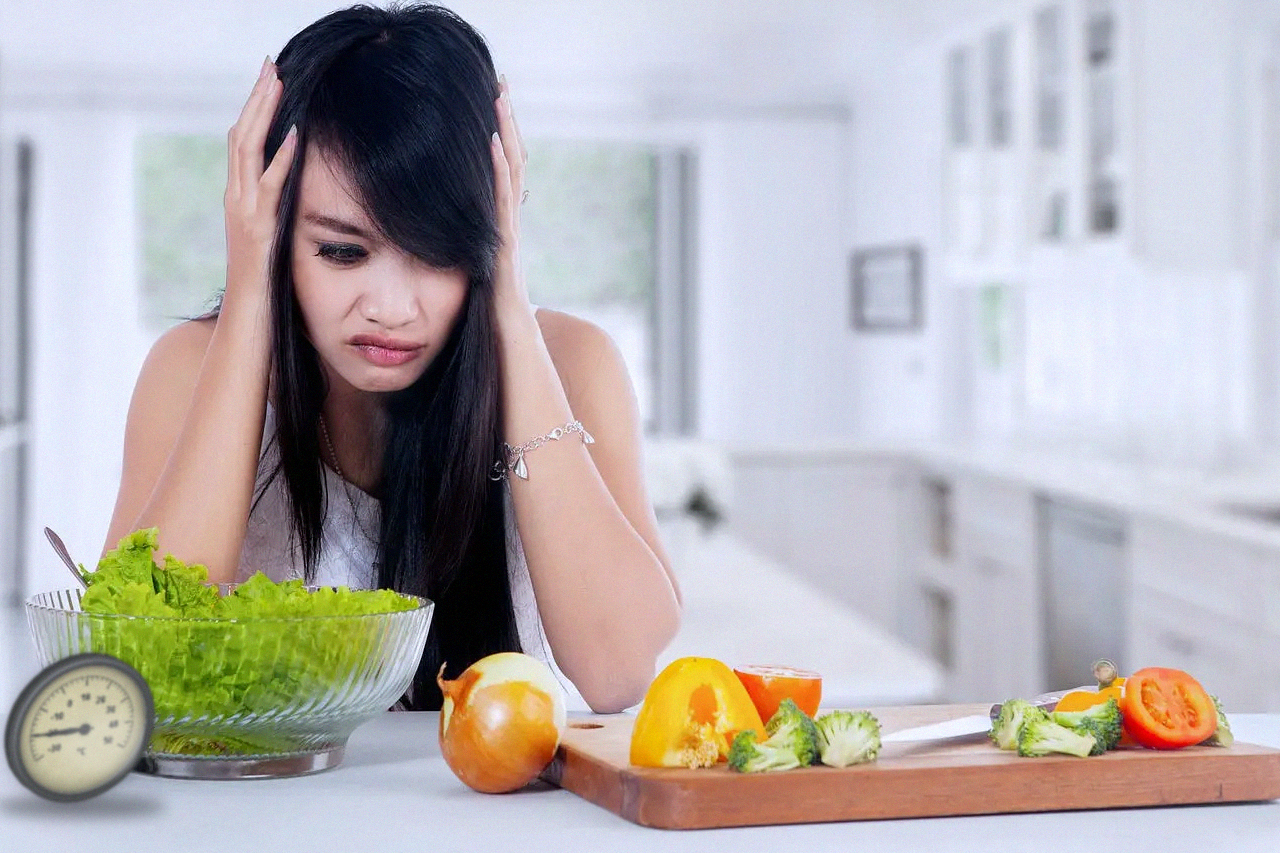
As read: **-20** °C
